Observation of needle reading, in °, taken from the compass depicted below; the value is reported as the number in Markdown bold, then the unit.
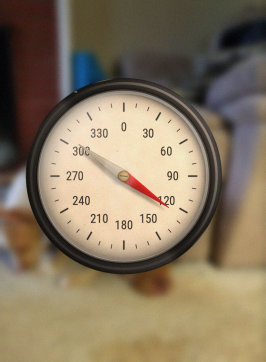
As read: **125** °
